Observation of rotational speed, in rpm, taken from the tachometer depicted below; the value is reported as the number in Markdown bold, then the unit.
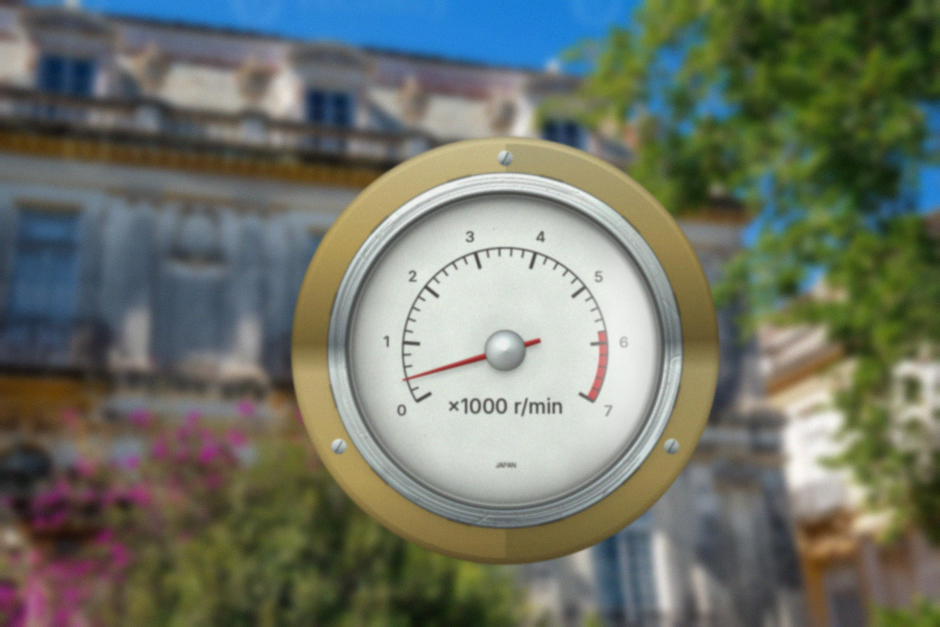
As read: **400** rpm
